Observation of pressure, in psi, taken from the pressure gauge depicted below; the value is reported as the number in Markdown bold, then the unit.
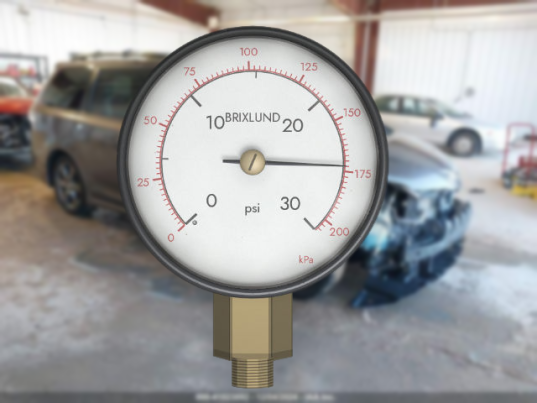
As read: **25** psi
